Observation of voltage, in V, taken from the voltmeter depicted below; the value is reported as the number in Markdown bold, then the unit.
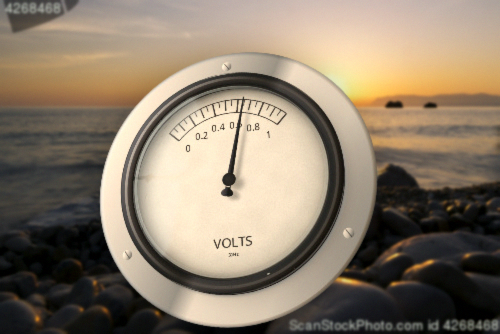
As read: **0.65** V
